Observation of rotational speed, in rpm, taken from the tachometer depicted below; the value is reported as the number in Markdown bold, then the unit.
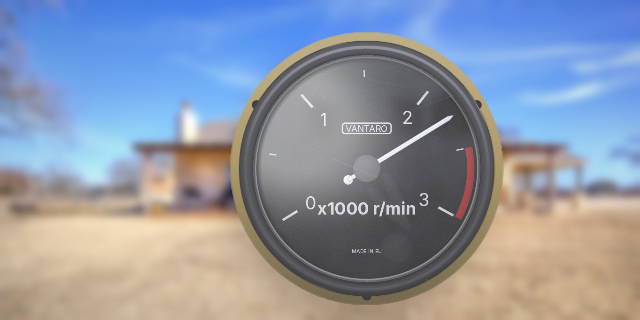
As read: **2250** rpm
